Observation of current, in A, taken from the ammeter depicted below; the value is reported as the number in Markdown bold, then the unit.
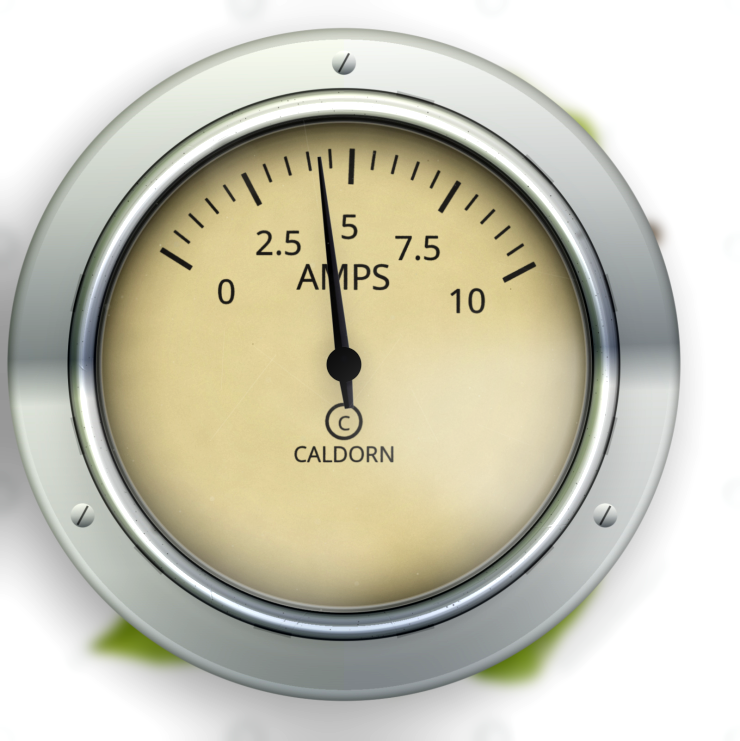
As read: **4.25** A
